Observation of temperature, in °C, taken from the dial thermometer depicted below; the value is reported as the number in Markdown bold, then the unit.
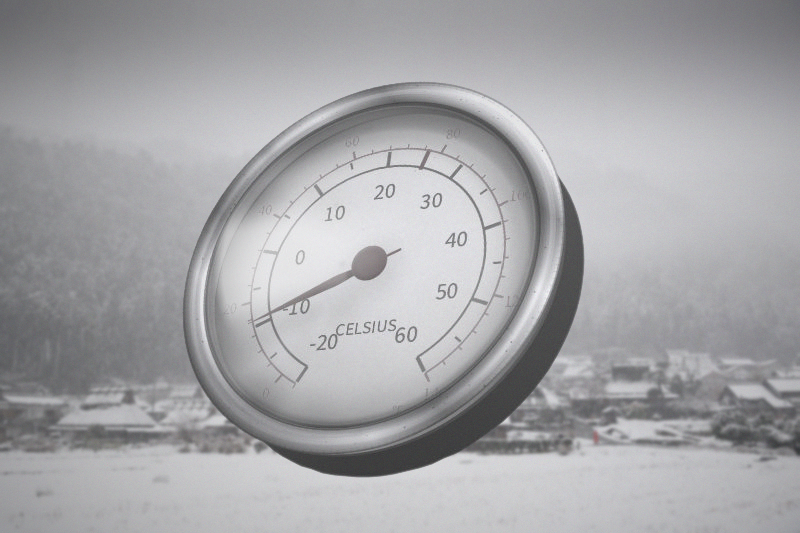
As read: **-10** °C
